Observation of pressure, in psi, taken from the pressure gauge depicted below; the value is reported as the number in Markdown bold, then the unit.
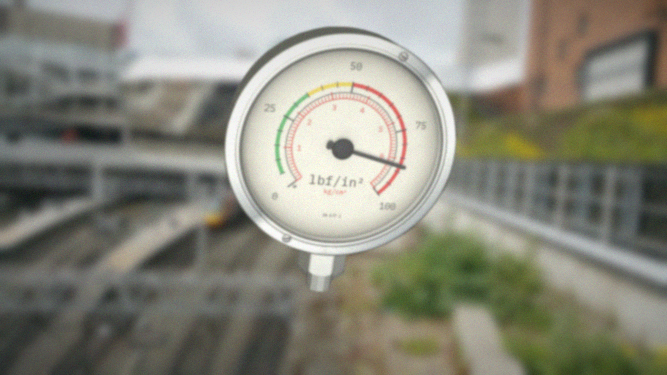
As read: **87.5** psi
